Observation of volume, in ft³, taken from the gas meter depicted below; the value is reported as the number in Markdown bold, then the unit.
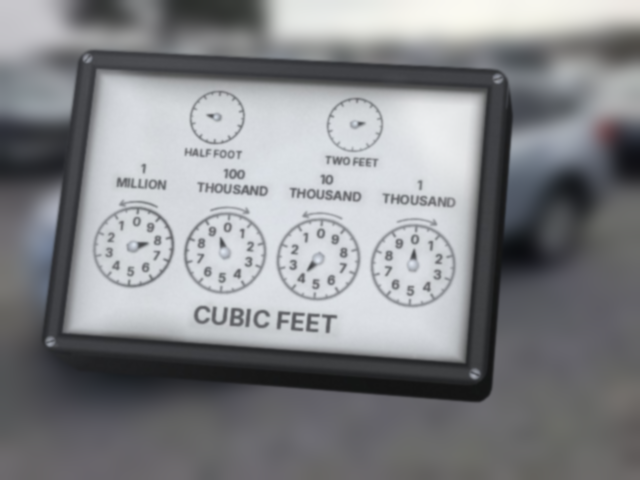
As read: **794000** ft³
